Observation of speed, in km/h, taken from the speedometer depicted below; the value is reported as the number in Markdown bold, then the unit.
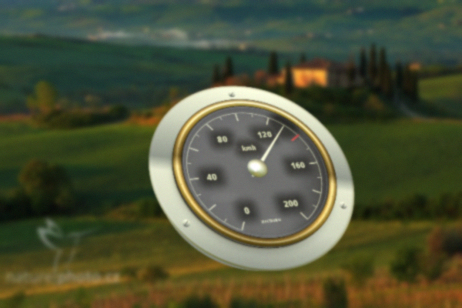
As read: **130** km/h
